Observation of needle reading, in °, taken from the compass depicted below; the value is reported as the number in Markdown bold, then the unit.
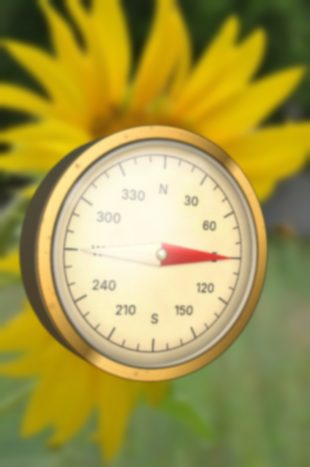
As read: **90** °
